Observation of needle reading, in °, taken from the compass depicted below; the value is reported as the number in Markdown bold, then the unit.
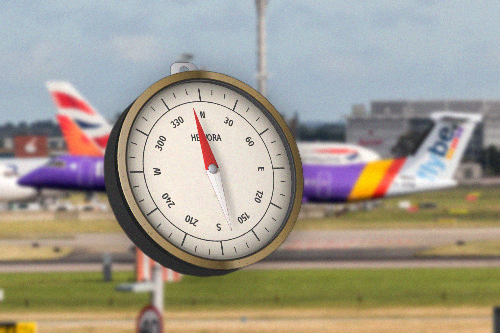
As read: **350** °
